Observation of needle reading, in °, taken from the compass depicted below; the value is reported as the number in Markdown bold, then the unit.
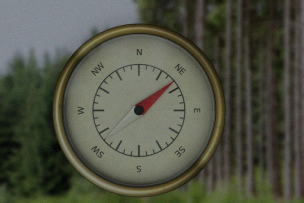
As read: **50** °
